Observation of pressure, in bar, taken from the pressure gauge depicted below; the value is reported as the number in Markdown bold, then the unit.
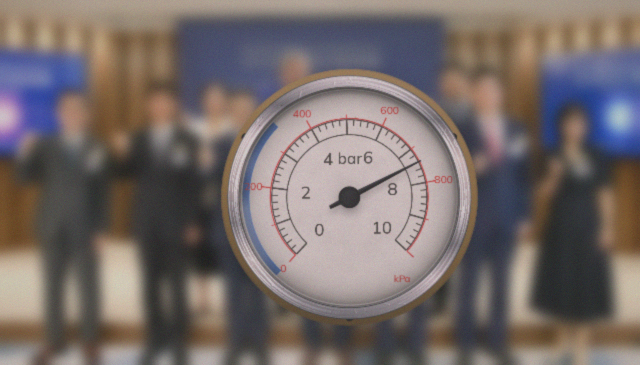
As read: **7.4** bar
